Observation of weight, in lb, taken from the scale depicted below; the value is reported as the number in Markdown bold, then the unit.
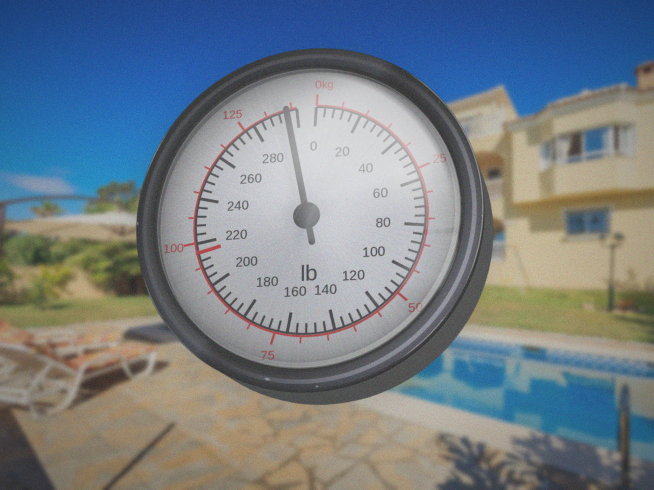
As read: **296** lb
